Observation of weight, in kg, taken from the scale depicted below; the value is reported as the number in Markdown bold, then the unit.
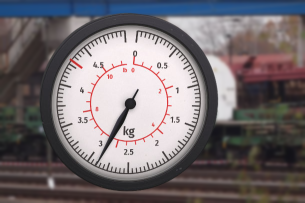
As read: **2.9** kg
